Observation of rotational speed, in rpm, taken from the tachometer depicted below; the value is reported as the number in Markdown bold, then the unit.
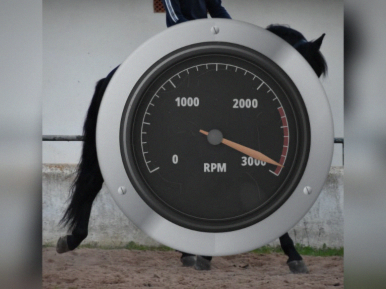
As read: **2900** rpm
